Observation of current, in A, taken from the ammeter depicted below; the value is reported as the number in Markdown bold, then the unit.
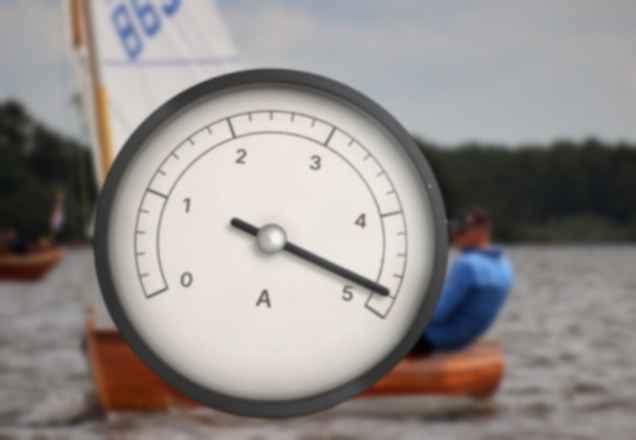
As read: **4.8** A
